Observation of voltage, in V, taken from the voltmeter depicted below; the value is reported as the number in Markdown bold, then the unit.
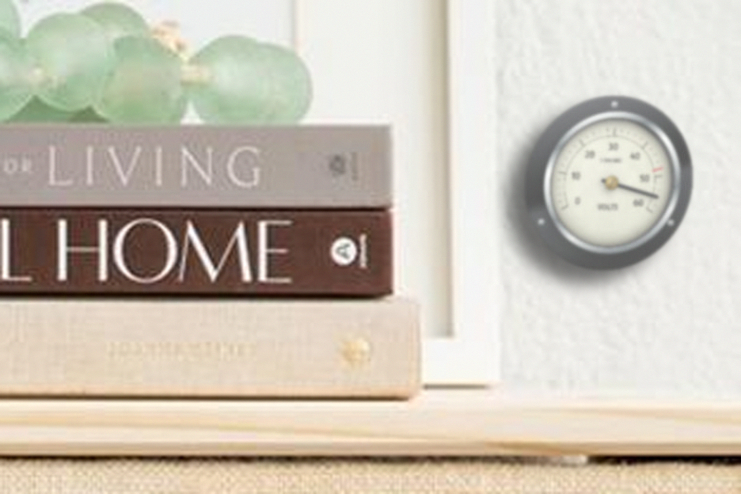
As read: **56** V
